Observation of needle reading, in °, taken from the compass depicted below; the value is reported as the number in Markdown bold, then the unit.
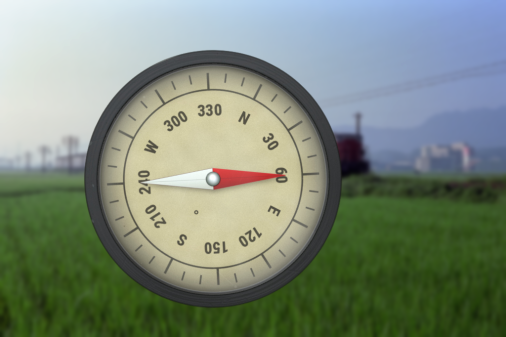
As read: **60** °
